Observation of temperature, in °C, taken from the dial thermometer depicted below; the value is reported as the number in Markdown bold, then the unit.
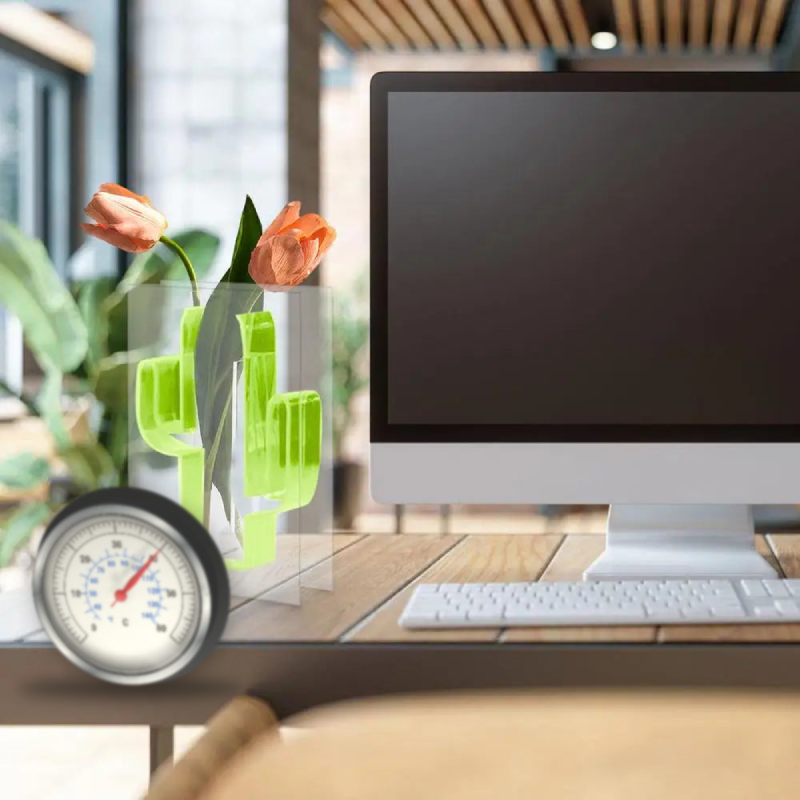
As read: **40** °C
